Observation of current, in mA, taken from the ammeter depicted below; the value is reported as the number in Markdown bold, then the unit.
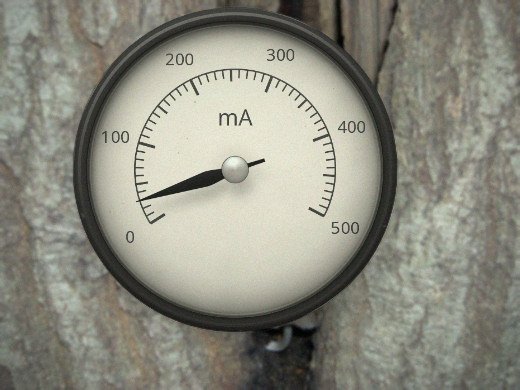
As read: **30** mA
